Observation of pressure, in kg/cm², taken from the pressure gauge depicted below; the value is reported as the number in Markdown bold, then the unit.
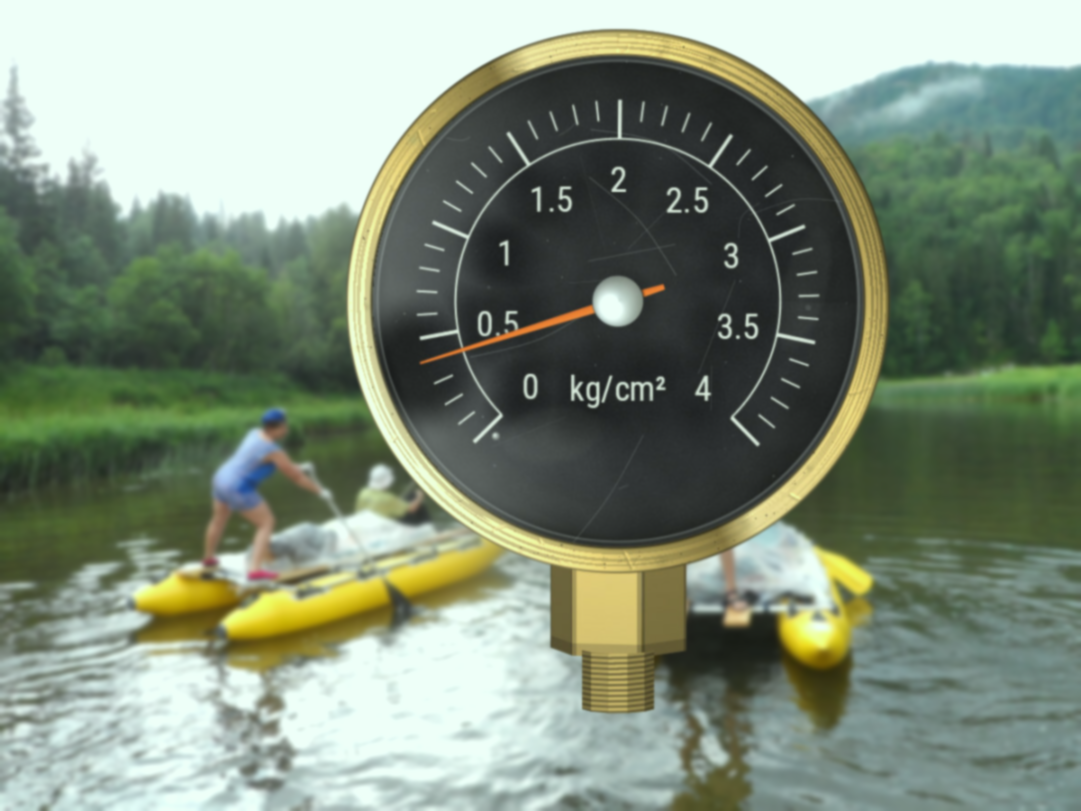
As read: **0.4** kg/cm²
